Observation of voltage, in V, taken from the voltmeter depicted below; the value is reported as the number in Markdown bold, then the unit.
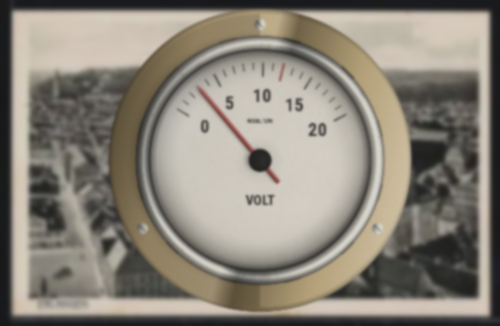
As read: **3** V
